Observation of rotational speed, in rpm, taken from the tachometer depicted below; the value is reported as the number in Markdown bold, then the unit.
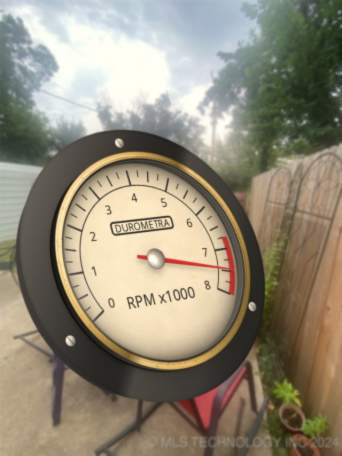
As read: **7500** rpm
